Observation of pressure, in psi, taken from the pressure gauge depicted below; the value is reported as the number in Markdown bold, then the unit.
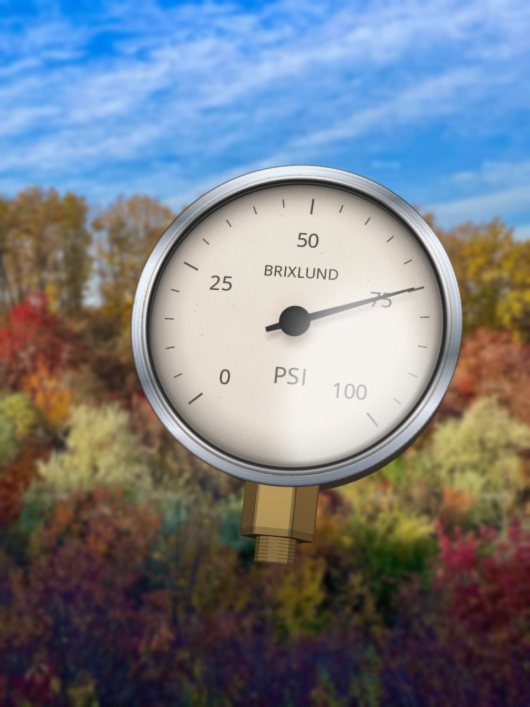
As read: **75** psi
